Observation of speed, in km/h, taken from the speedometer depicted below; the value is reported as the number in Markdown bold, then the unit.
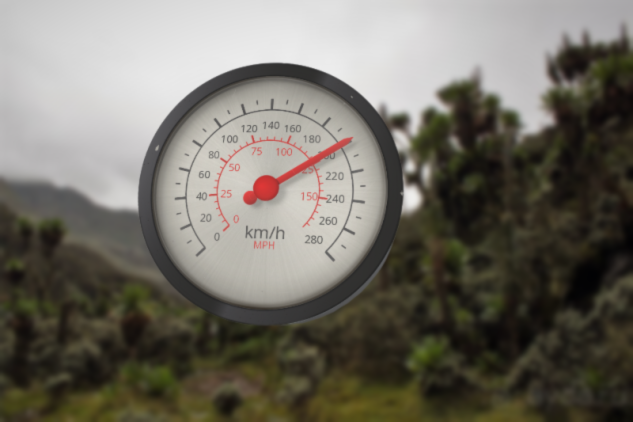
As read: **200** km/h
